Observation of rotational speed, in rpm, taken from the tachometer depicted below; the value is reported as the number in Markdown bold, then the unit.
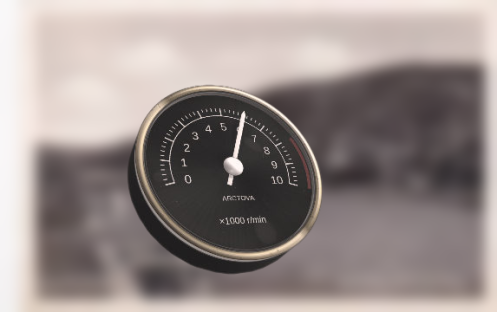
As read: **6000** rpm
